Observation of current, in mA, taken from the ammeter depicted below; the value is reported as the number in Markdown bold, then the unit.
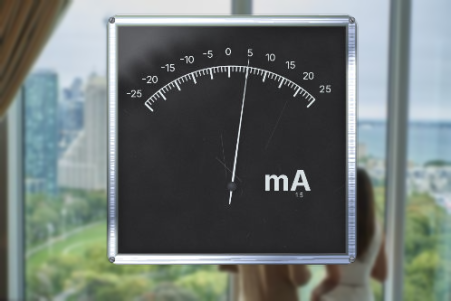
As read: **5** mA
